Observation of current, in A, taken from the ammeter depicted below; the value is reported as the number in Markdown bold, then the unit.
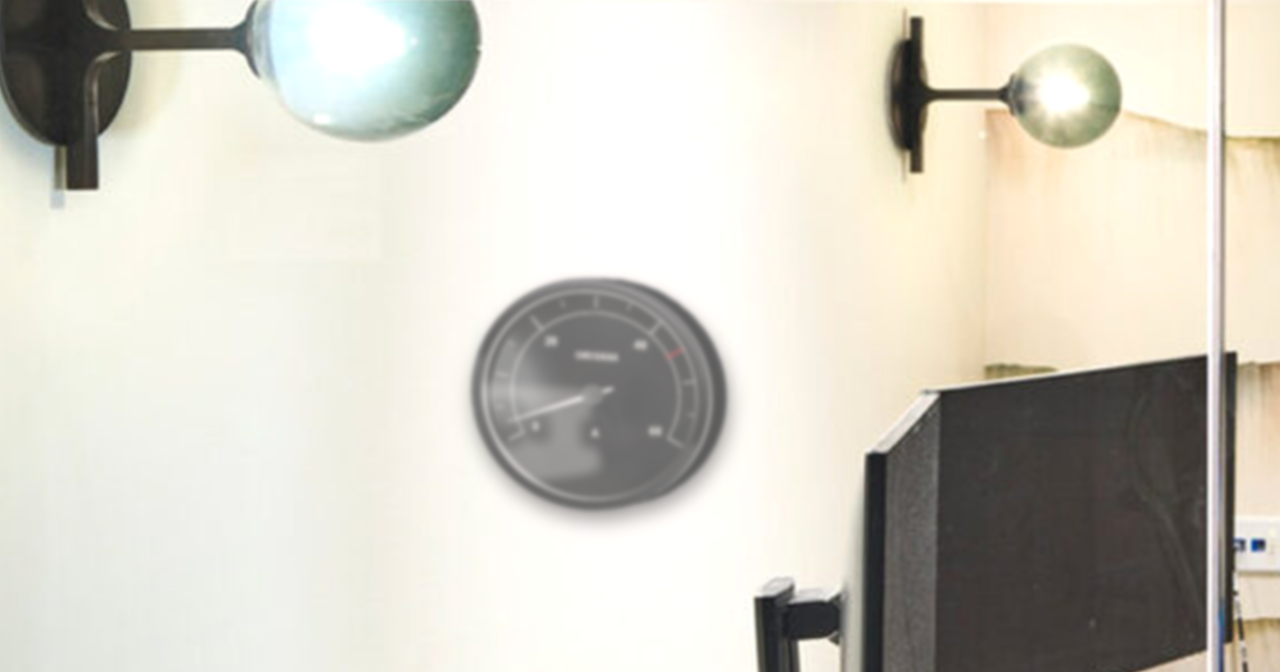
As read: **2.5** A
